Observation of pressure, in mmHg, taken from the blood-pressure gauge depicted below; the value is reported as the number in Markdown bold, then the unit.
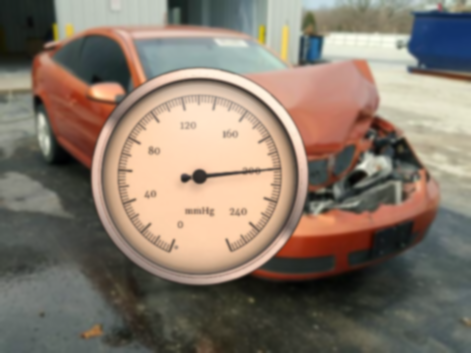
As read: **200** mmHg
